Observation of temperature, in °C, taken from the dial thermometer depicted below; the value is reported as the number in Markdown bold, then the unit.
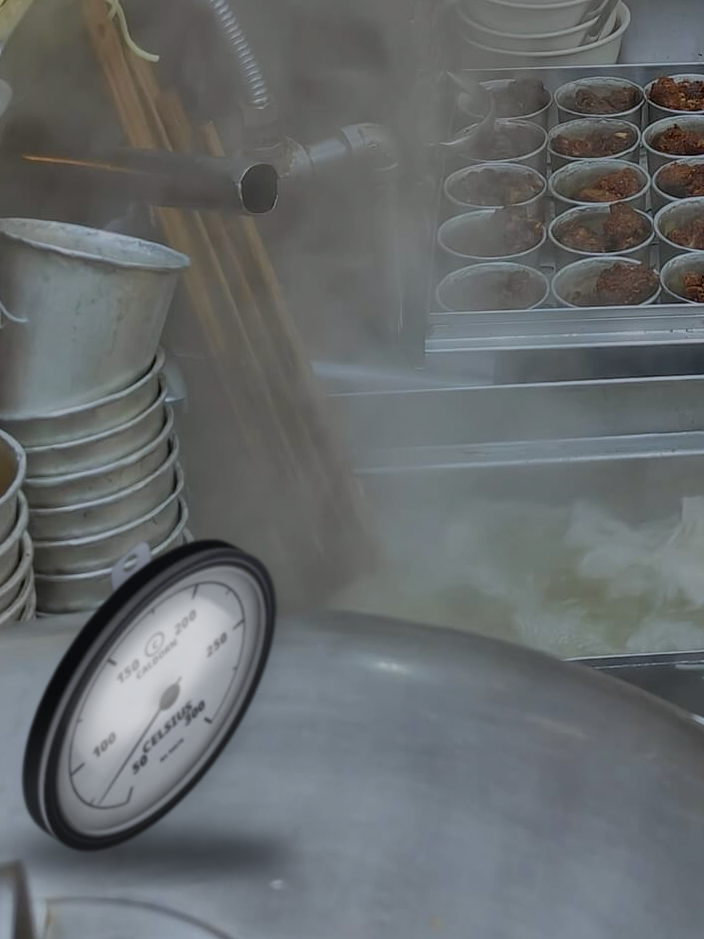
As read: **75** °C
